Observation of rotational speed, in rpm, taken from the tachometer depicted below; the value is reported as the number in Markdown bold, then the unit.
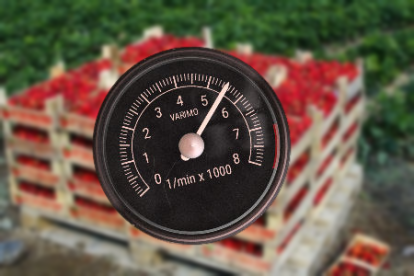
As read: **5500** rpm
